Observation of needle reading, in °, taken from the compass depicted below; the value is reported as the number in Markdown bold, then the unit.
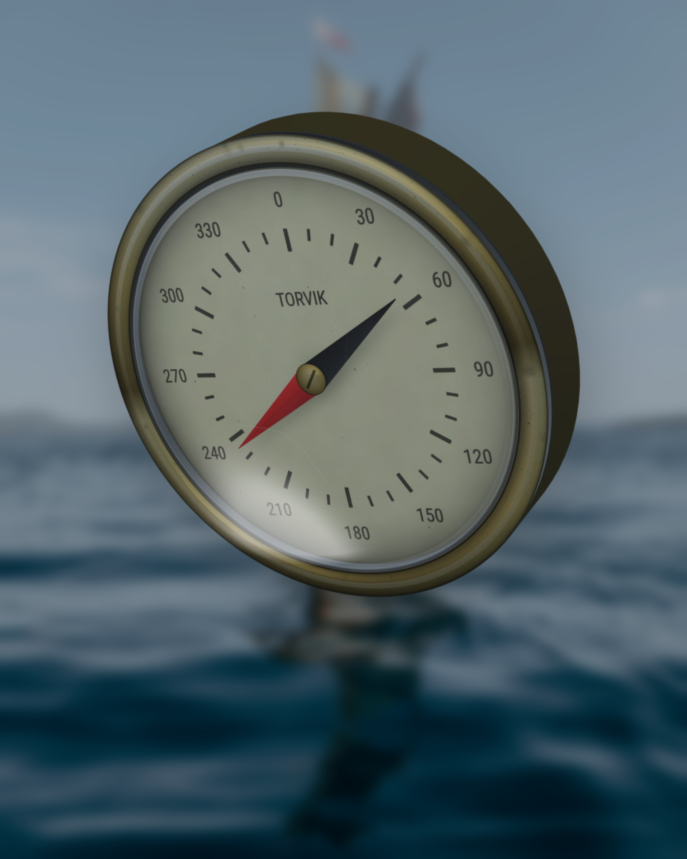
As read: **235** °
